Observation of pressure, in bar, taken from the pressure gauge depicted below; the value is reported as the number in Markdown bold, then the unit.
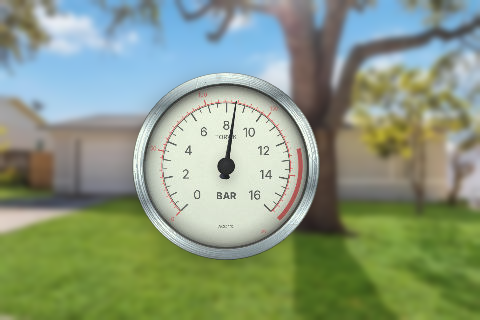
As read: **8.5** bar
